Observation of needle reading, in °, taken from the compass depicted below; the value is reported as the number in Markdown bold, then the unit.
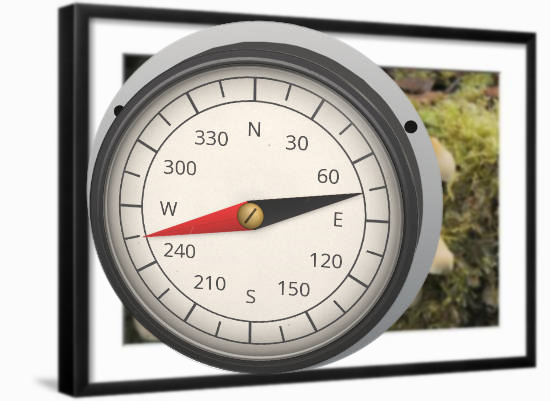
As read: **255** °
